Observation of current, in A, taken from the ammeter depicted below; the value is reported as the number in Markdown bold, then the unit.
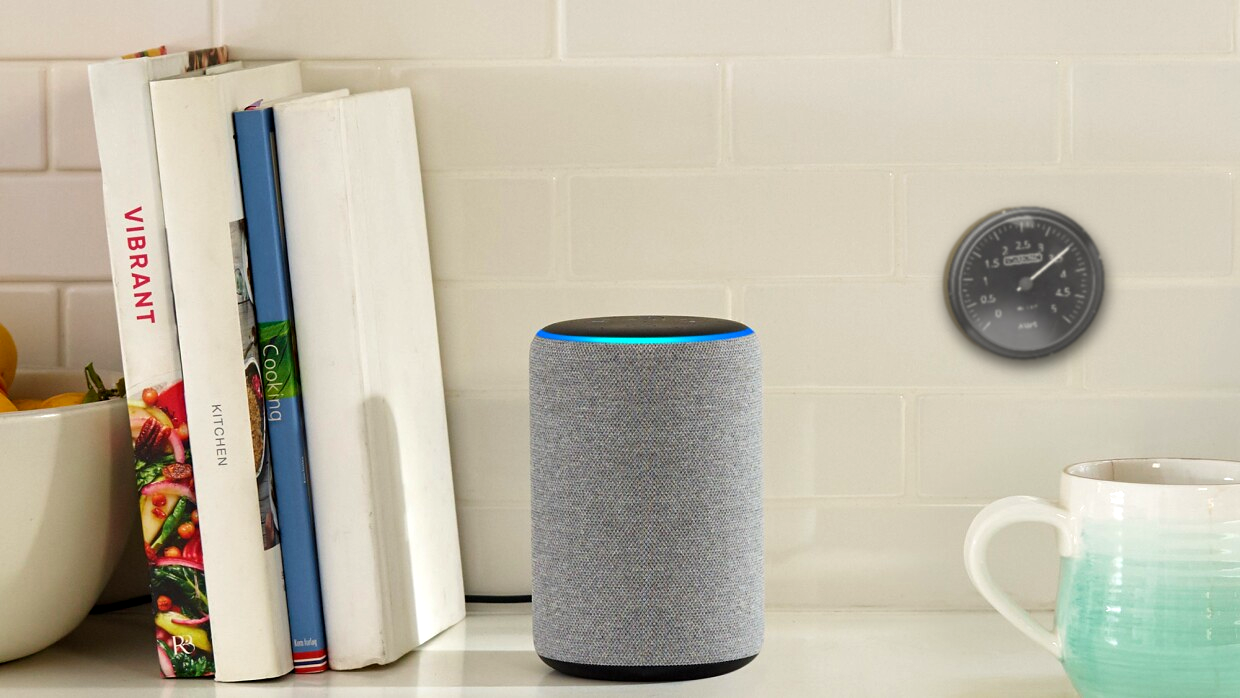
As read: **3.5** A
